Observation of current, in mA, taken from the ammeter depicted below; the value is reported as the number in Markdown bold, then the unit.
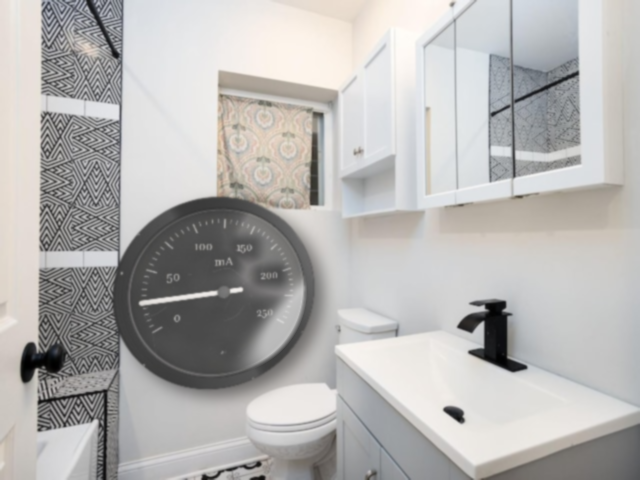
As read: **25** mA
